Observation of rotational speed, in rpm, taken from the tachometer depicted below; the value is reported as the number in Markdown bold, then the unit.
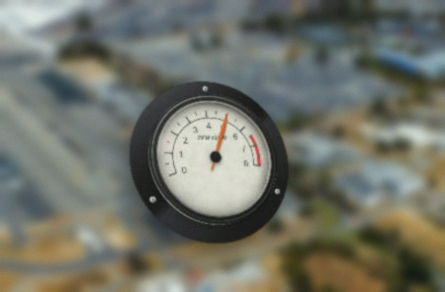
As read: **5000** rpm
